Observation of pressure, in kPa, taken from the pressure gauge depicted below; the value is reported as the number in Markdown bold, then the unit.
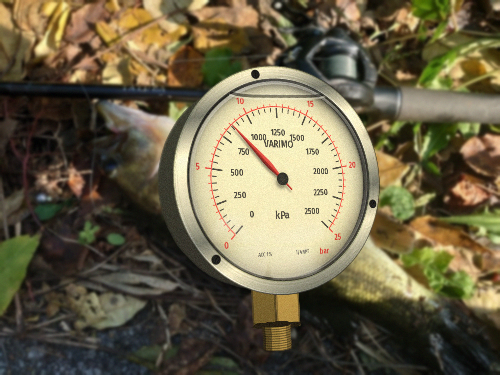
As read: **850** kPa
